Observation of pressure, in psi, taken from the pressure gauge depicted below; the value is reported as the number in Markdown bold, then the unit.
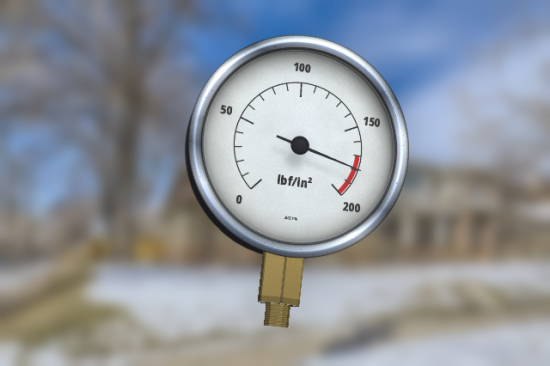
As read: **180** psi
